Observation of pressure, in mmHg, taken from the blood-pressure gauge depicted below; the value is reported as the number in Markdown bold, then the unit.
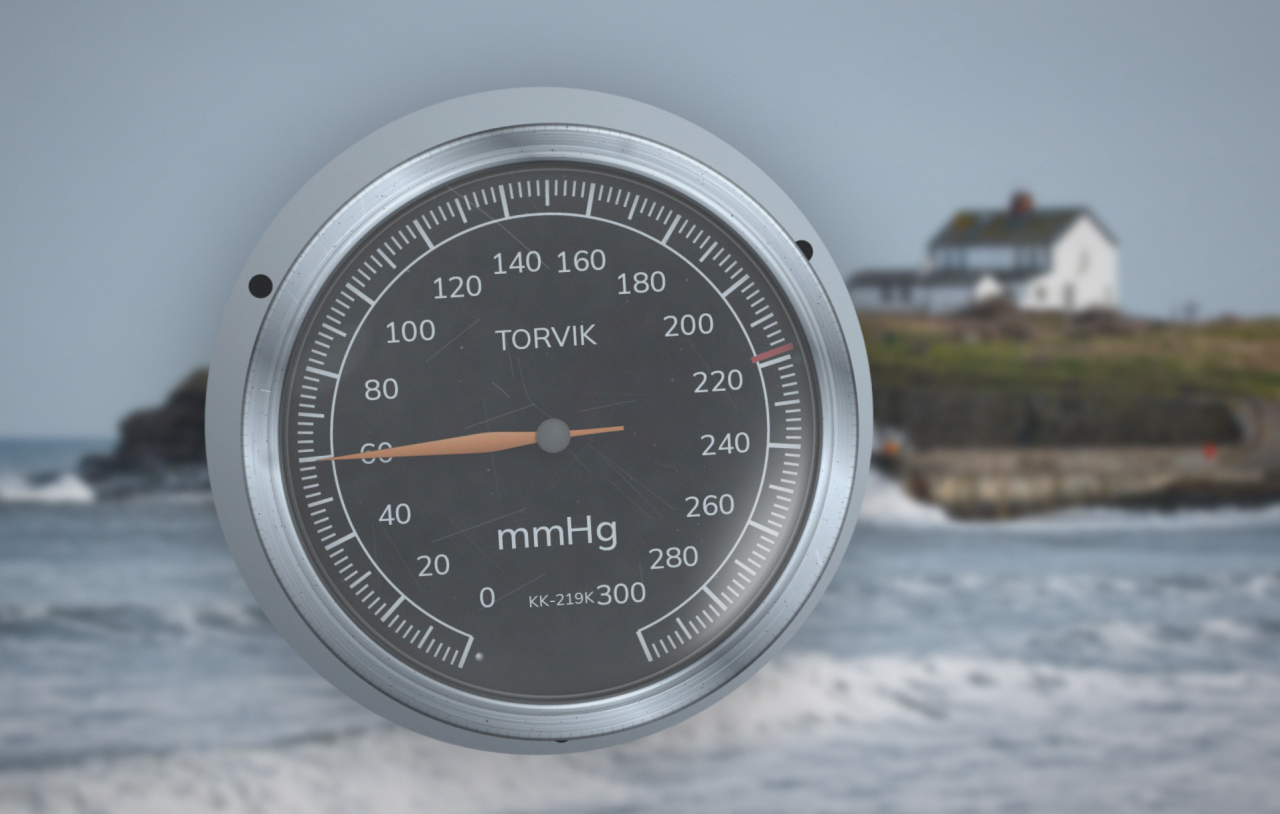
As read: **60** mmHg
